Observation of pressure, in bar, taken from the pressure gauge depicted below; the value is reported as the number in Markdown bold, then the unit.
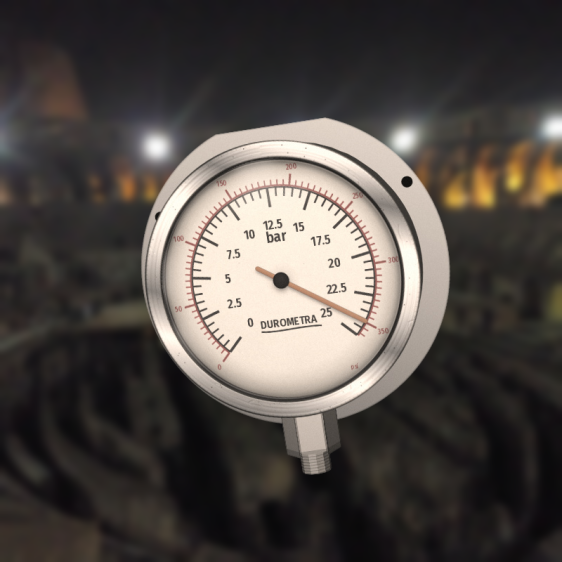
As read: **24** bar
